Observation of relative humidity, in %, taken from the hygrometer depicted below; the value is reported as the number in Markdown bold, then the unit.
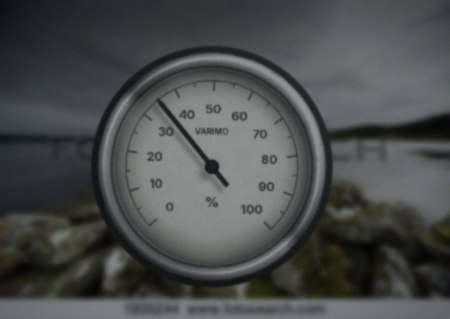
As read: **35** %
